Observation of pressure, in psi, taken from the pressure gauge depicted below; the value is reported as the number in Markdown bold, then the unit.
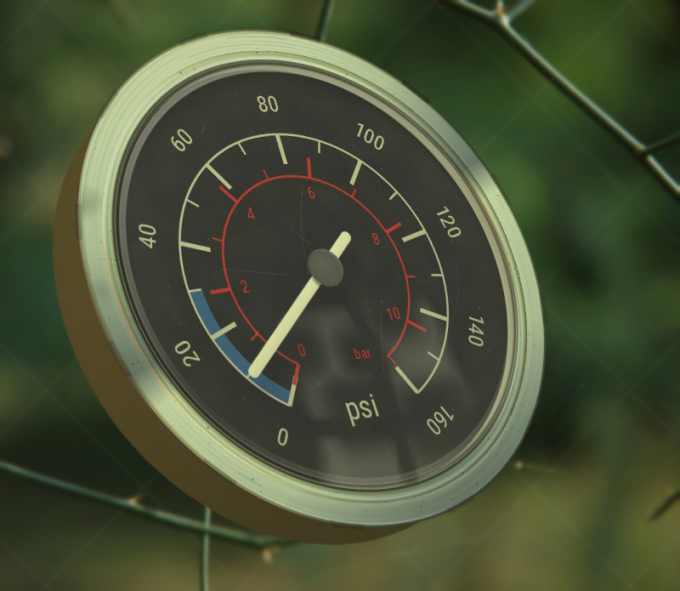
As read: **10** psi
